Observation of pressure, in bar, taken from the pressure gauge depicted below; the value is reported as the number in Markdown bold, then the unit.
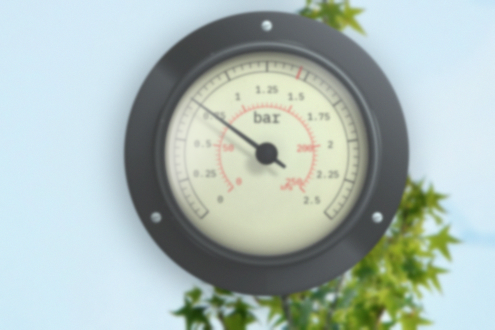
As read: **0.75** bar
